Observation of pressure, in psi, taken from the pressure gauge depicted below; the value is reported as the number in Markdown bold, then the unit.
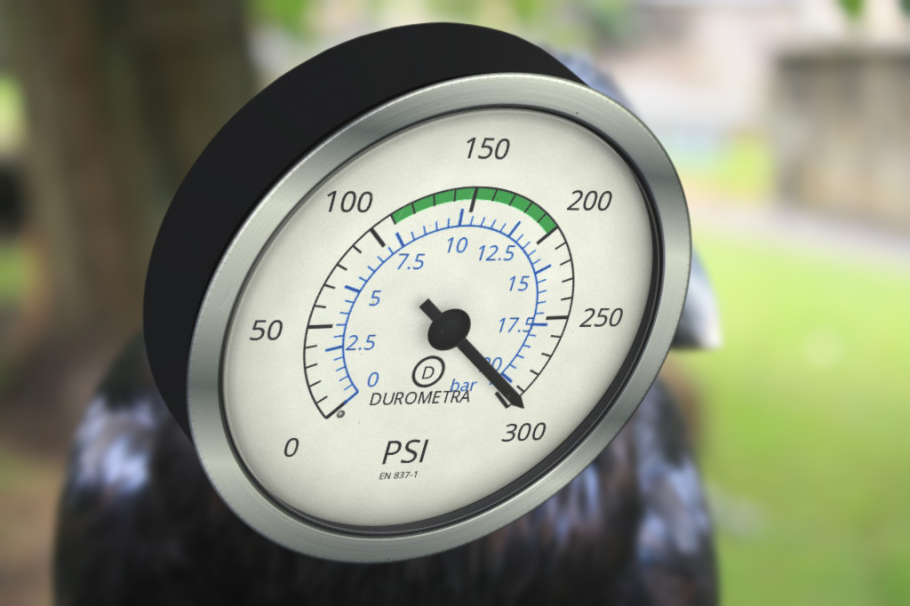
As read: **295** psi
